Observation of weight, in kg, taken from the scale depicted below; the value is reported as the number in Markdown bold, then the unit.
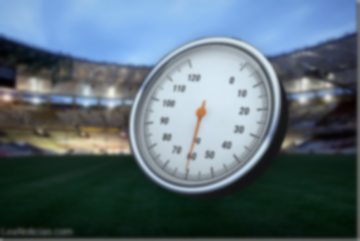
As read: **60** kg
